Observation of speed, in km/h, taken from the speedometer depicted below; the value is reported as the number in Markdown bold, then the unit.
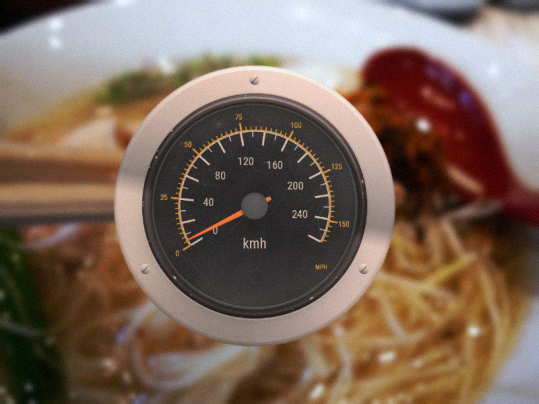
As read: **5** km/h
